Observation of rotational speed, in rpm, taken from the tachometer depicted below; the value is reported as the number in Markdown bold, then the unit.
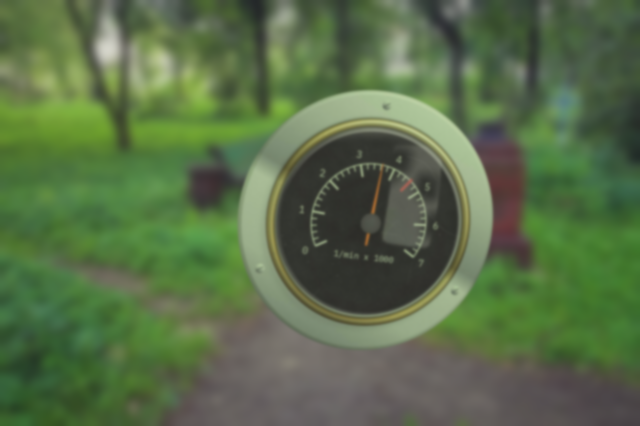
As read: **3600** rpm
